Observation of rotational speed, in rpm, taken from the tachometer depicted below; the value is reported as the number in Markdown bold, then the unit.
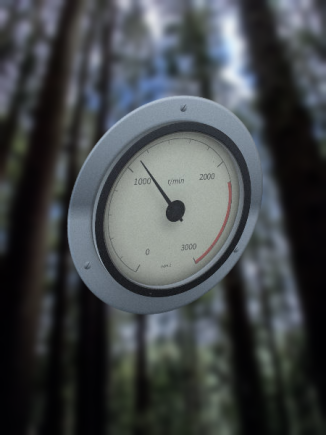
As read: **1100** rpm
